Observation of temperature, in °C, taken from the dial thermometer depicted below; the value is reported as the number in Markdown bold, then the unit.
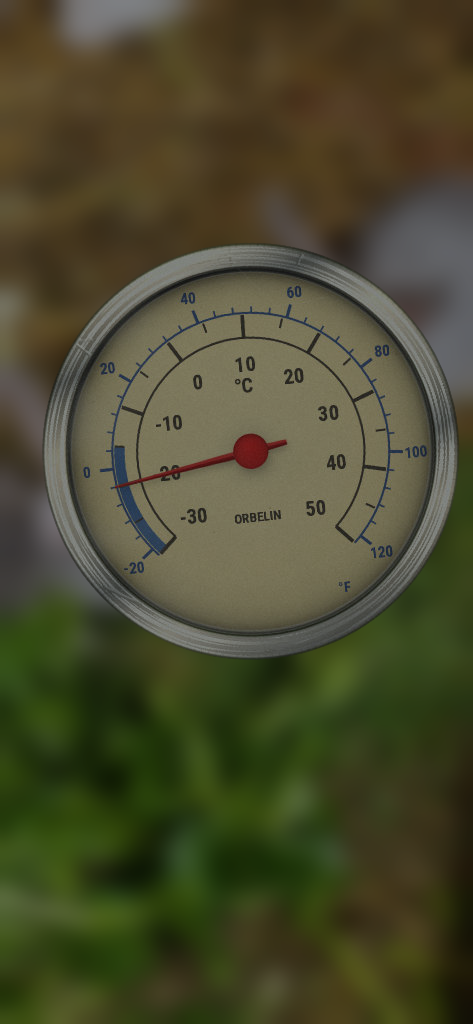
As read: **-20** °C
